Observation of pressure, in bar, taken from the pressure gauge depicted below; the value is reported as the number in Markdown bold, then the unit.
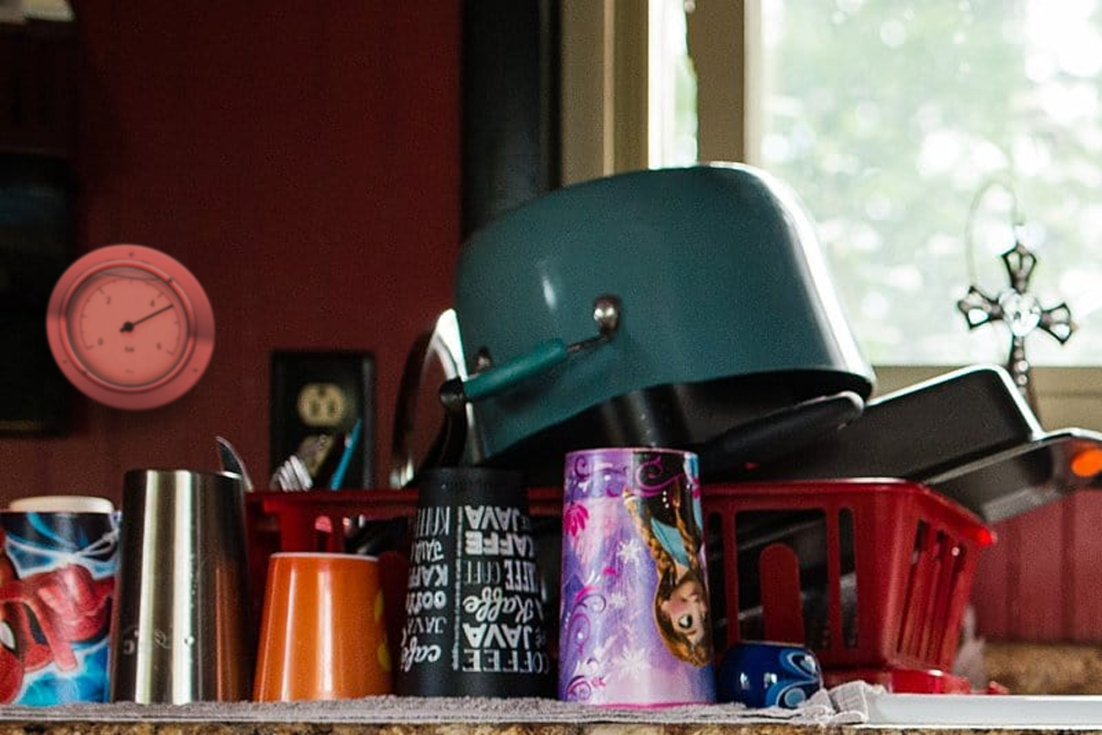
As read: **4.5** bar
